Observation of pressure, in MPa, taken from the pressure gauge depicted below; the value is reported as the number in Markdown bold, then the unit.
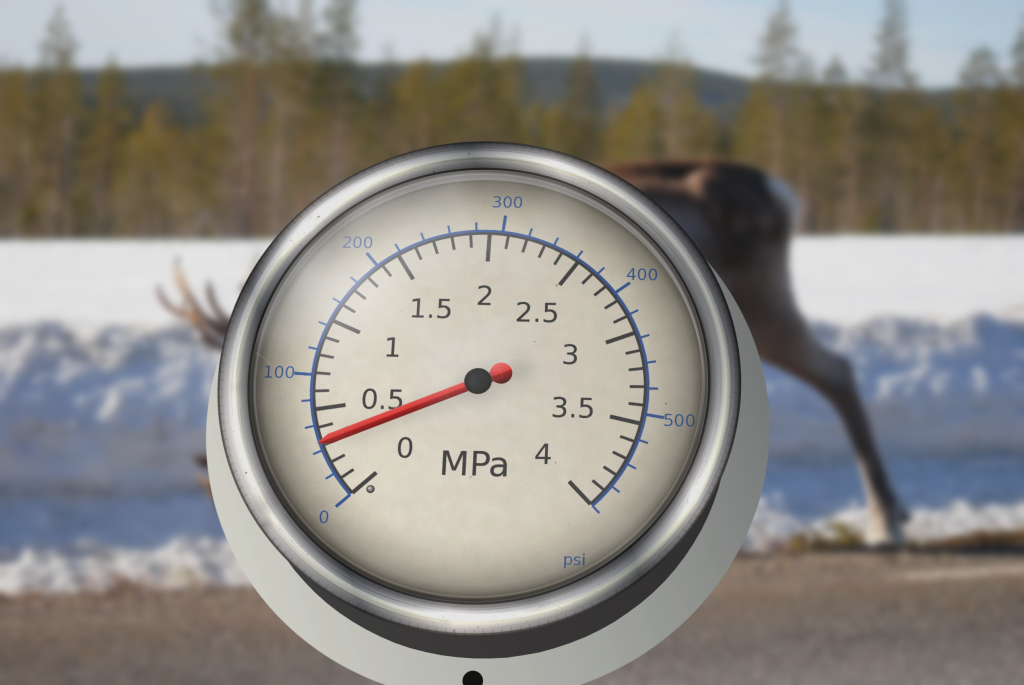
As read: **0.3** MPa
